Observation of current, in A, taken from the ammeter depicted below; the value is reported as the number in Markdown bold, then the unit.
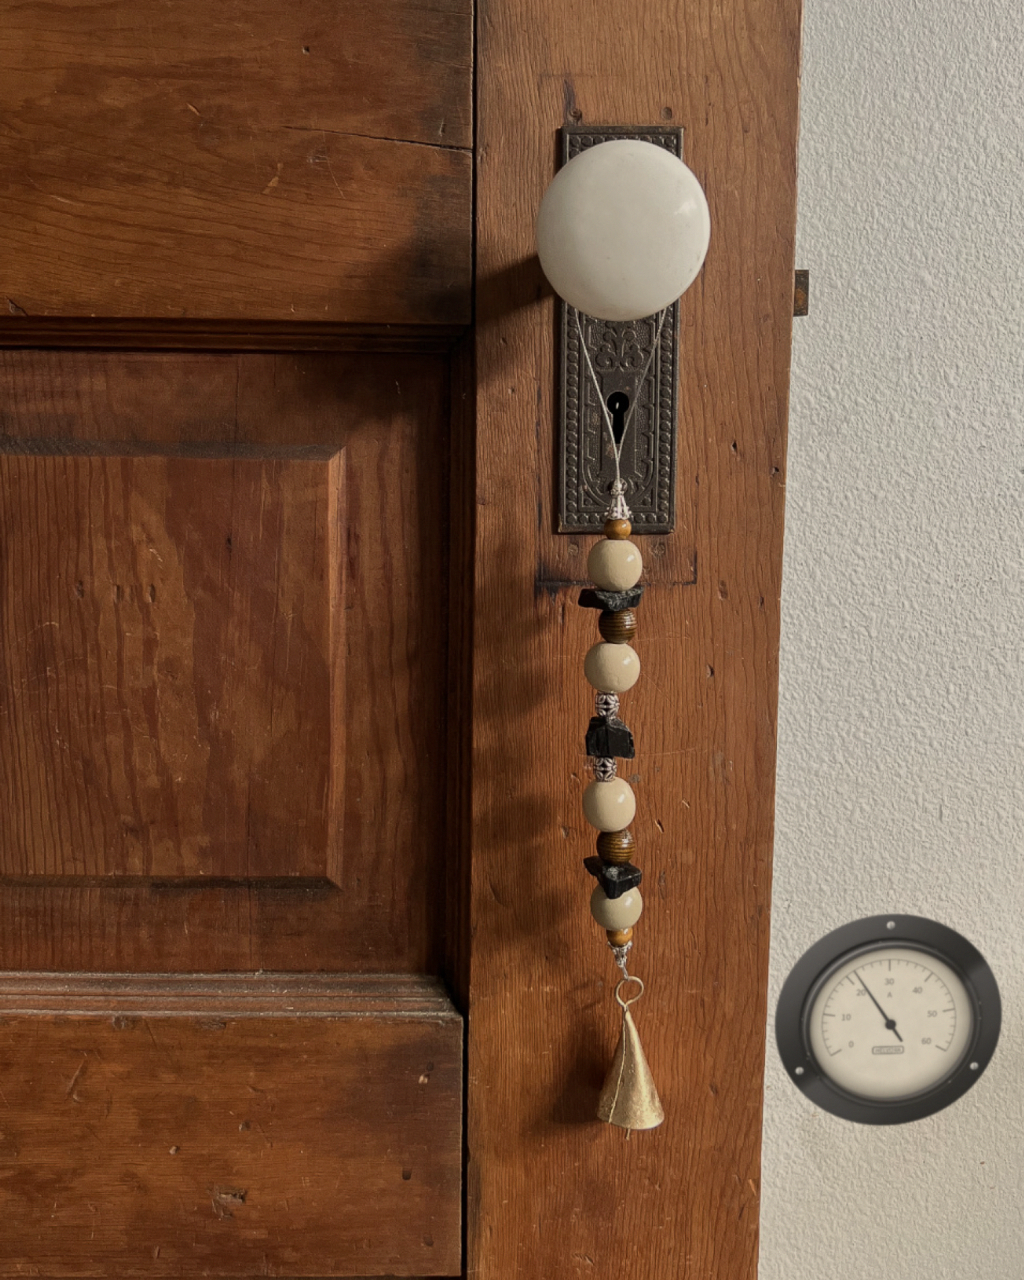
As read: **22** A
